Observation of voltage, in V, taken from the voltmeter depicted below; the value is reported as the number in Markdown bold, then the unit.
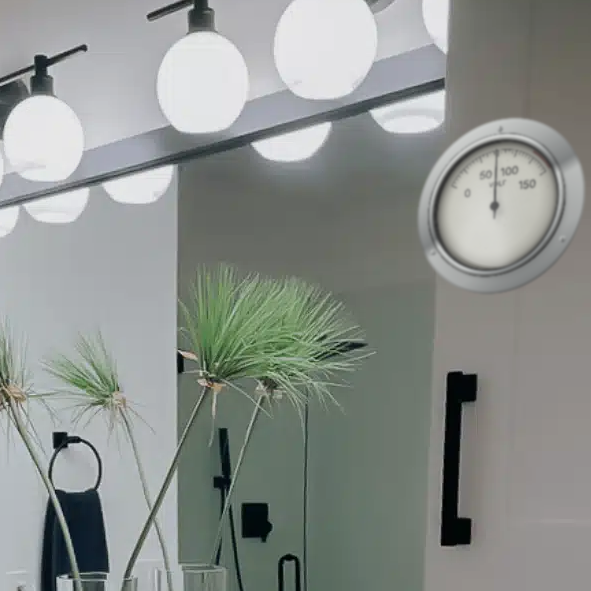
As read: **75** V
